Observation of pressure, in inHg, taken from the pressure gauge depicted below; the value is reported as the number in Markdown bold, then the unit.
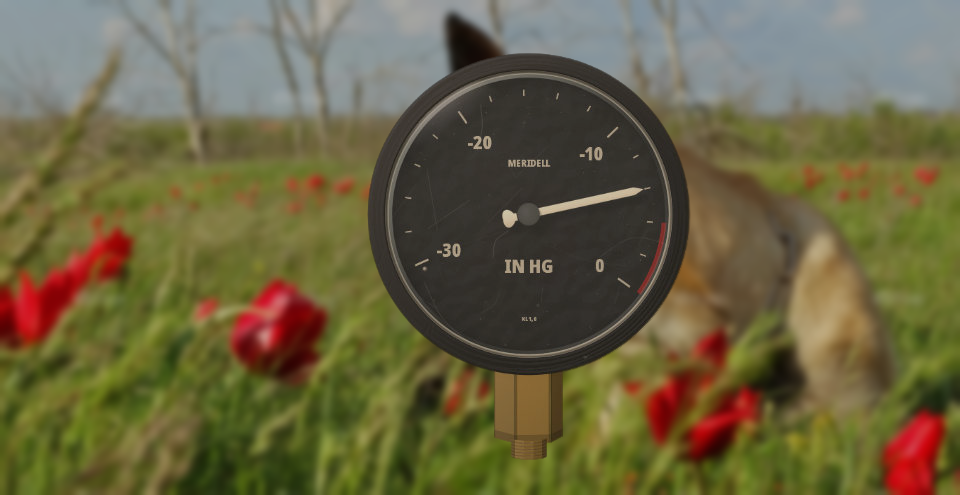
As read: **-6** inHg
